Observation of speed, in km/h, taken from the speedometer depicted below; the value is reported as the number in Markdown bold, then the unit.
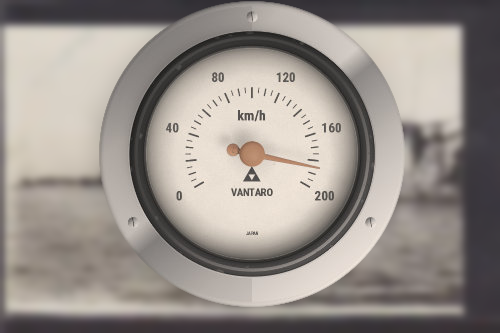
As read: **185** km/h
